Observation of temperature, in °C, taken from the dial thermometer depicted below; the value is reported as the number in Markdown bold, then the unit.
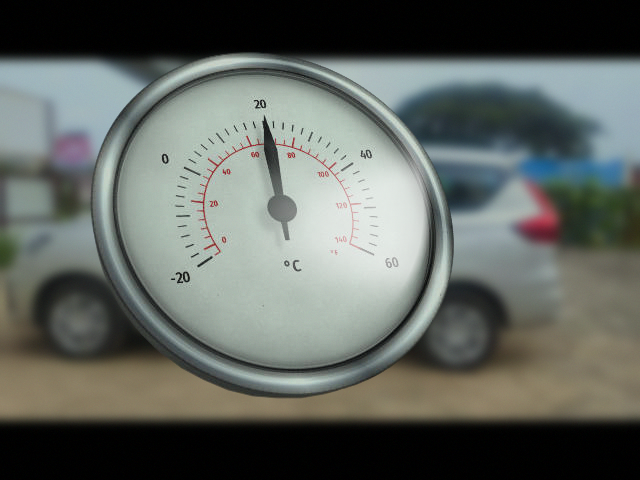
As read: **20** °C
